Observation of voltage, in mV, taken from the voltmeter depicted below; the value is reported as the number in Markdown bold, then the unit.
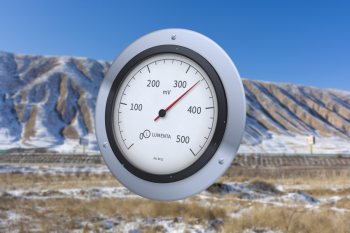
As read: **340** mV
